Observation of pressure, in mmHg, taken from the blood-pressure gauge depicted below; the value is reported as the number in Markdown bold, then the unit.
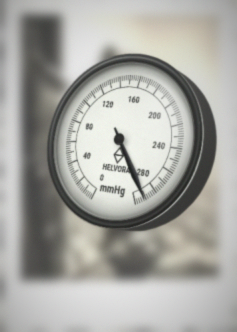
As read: **290** mmHg
